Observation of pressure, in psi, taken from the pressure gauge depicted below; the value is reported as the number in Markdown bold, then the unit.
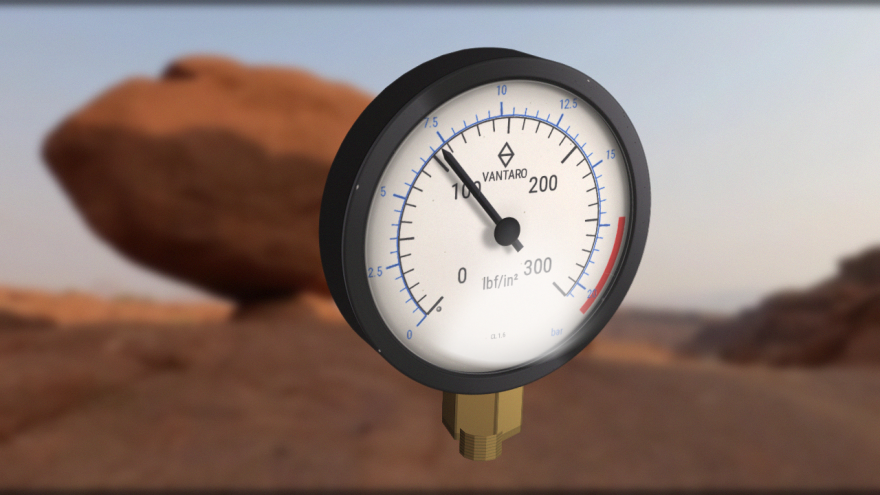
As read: **105** psi
